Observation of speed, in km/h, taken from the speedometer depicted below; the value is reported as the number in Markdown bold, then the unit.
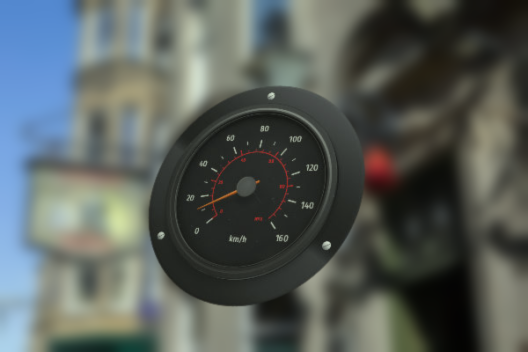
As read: **10** km/h
